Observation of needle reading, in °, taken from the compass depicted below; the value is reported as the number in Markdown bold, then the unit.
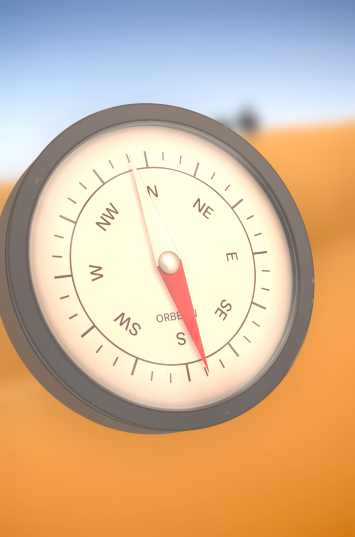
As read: **170** °
